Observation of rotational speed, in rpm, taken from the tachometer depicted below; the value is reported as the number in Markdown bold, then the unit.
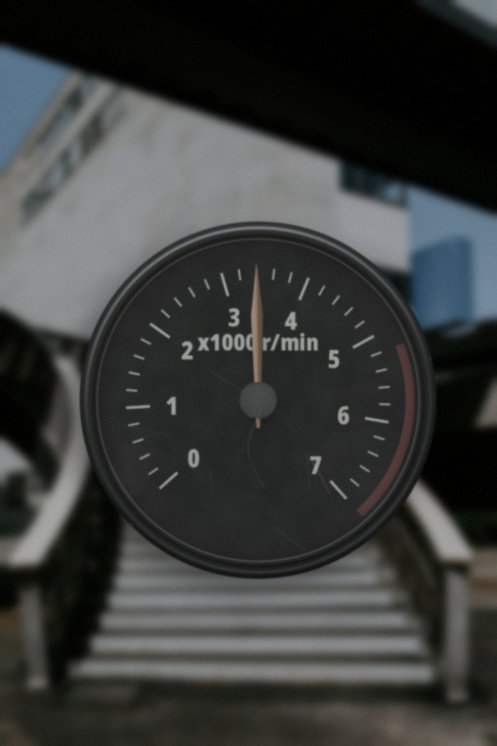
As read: **3400** rpm
